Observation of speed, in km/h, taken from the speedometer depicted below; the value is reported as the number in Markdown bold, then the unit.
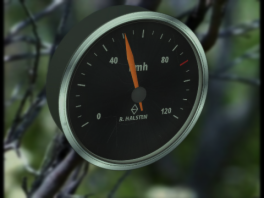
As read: **50** km/h
